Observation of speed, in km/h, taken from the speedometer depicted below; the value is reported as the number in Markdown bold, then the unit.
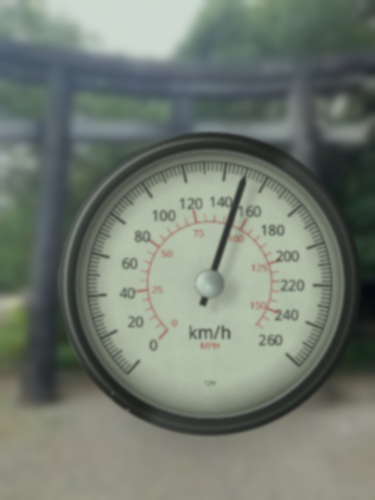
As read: **150** km/h
